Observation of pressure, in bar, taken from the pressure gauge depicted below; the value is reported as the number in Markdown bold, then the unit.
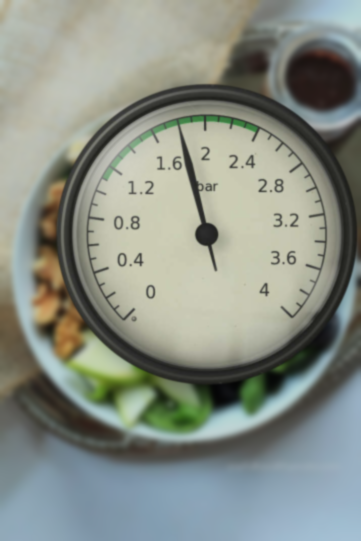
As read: **1.8** bar
